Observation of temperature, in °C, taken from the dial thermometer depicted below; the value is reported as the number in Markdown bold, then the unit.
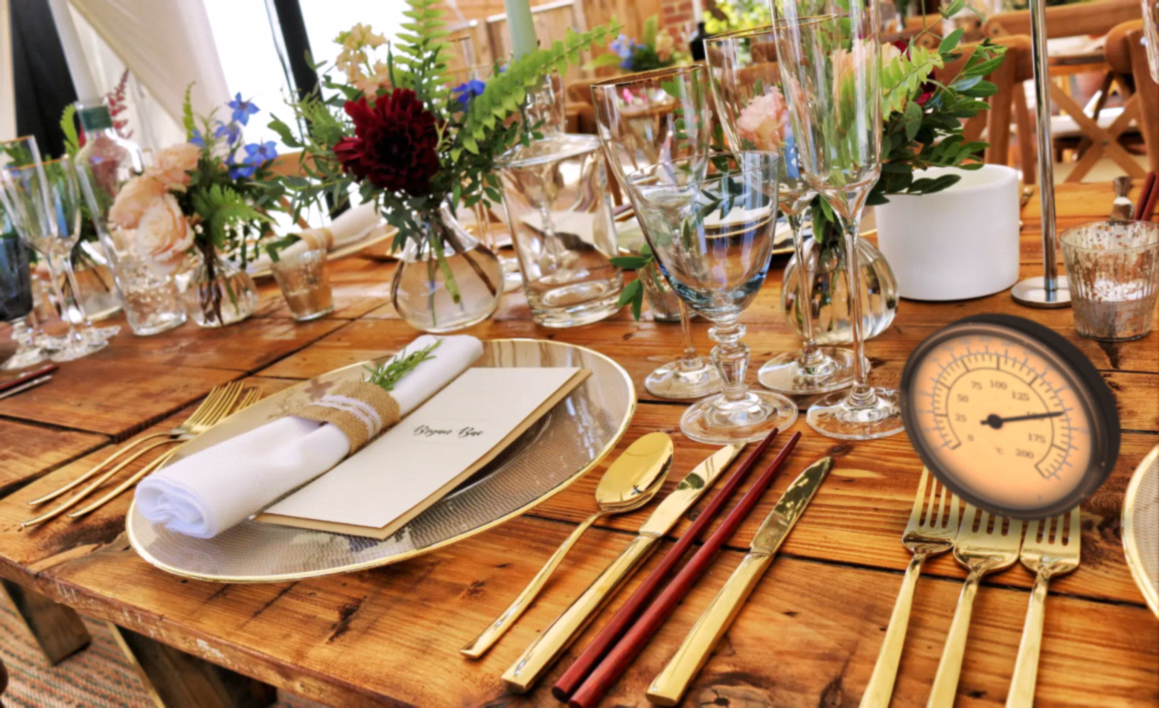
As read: **150** °C
